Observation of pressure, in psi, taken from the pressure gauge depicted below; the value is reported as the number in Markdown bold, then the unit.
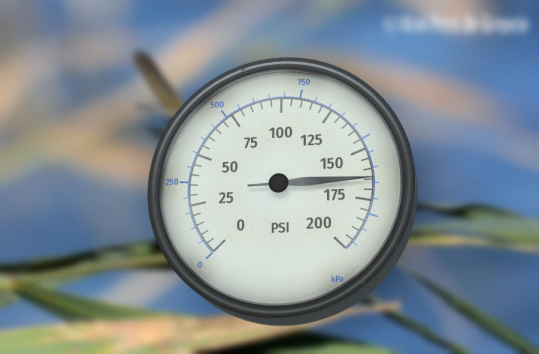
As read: **165** psi
